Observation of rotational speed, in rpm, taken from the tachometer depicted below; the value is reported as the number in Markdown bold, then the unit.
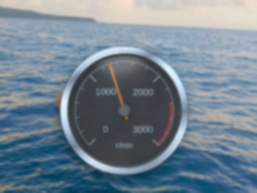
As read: **1300** rpm
